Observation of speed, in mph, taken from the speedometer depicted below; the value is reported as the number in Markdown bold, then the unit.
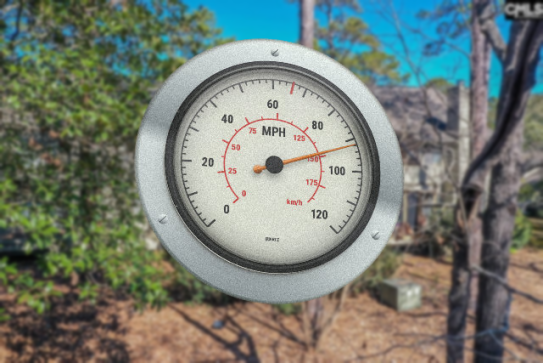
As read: **92** mph
